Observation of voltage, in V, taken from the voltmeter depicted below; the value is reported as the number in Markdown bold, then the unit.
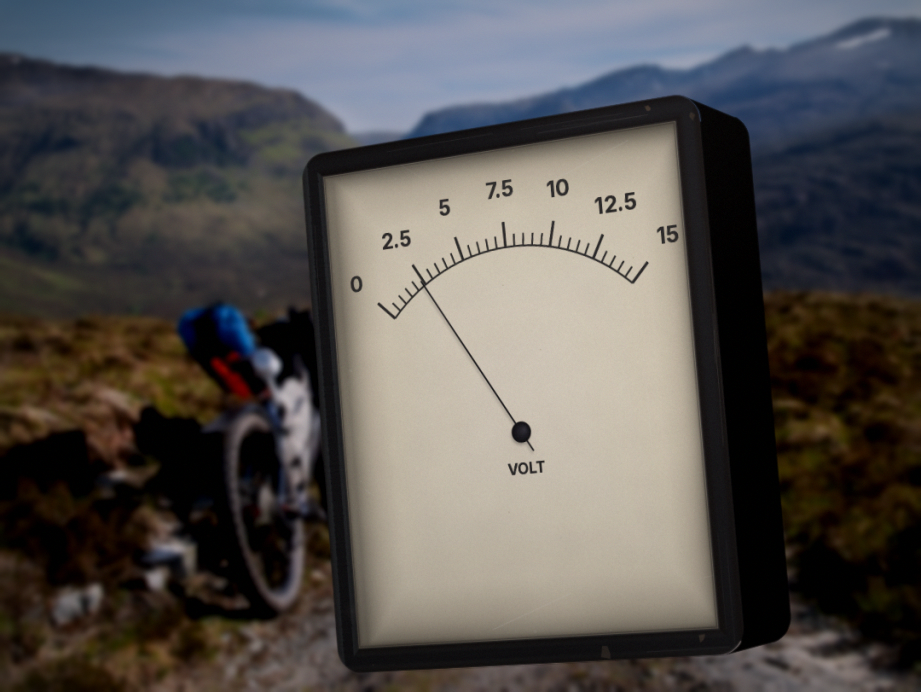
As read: **2.5** V
